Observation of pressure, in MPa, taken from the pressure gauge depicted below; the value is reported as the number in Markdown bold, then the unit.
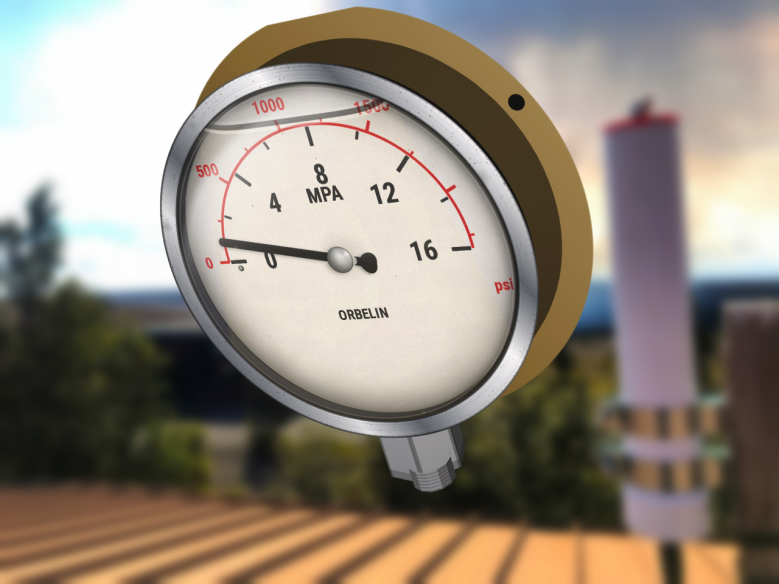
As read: **1** MPa
